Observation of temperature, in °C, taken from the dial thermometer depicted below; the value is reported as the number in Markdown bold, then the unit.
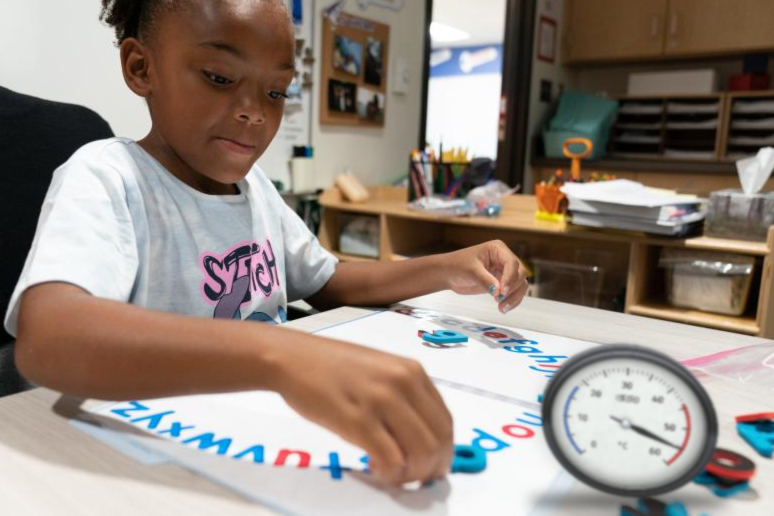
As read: **55** °C
